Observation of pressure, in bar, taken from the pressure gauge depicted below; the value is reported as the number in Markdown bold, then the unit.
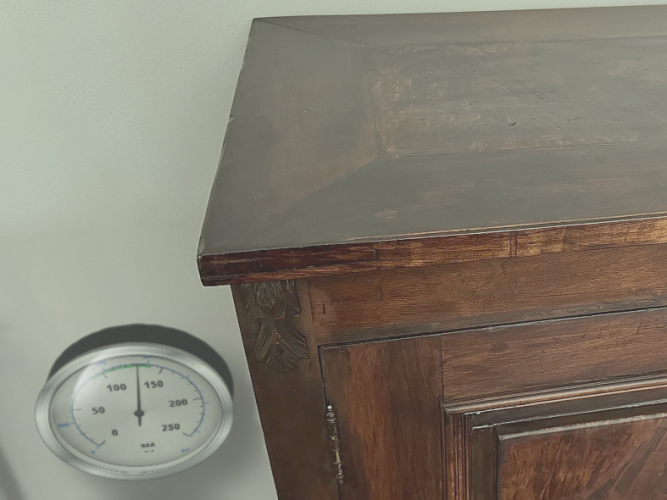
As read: **130** bar
